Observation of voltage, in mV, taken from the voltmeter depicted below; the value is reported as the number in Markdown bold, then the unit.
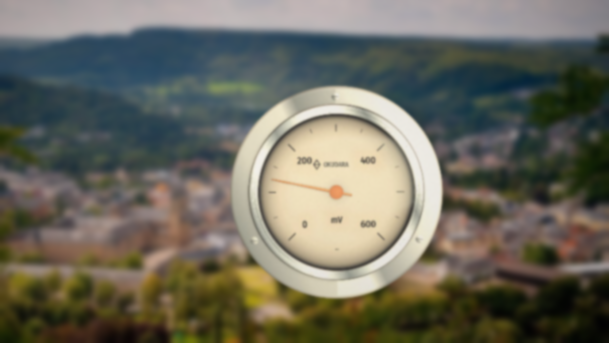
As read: **125** mV
